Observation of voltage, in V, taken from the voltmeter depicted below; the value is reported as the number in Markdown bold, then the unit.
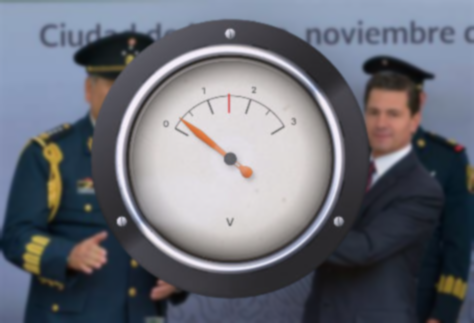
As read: **0.25** V
